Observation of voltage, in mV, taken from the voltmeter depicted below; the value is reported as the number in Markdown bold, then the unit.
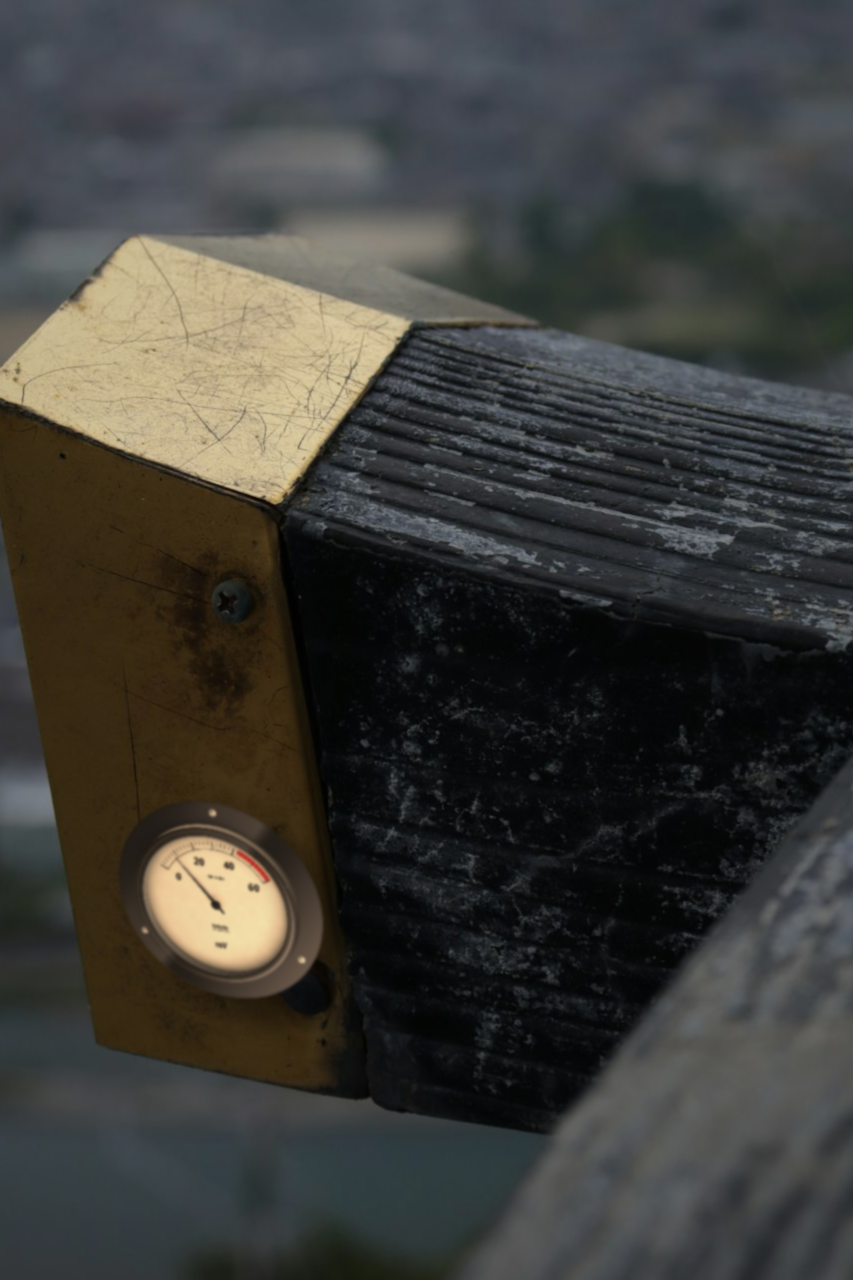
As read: **10** mV
